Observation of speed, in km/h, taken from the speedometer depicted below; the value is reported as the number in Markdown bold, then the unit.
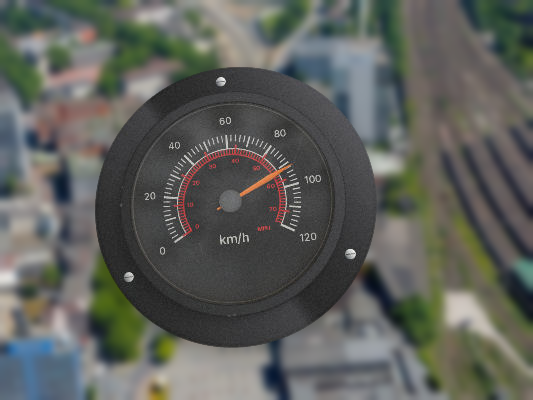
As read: **92** km/h
